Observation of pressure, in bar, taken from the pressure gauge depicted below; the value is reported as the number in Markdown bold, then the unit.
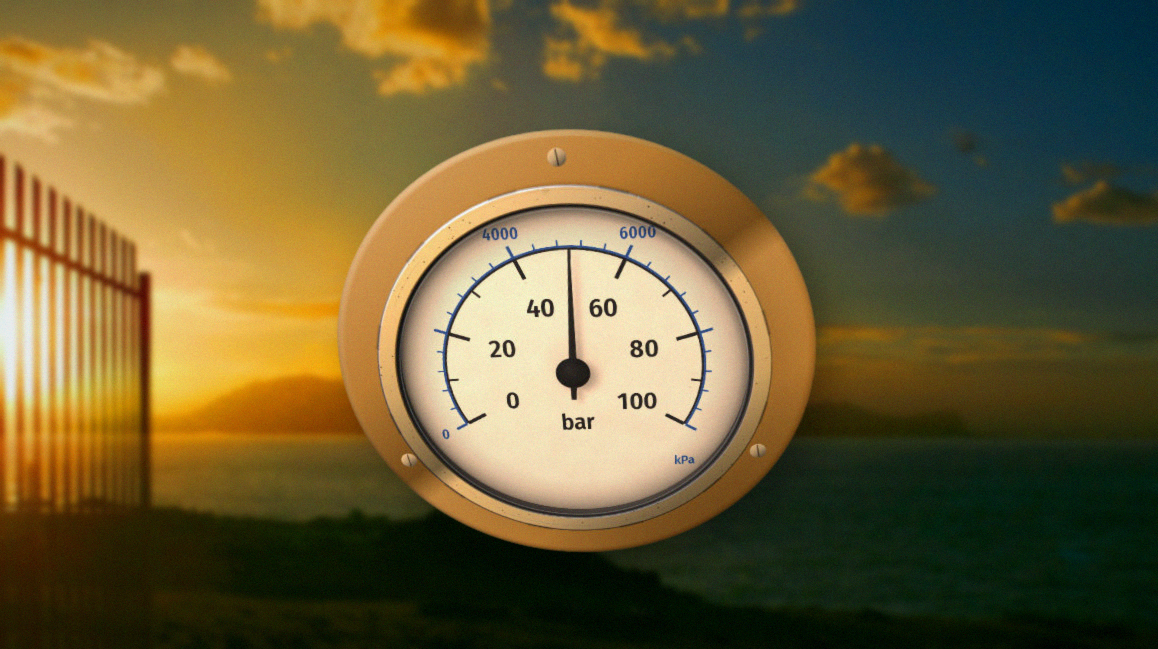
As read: **50** bar
